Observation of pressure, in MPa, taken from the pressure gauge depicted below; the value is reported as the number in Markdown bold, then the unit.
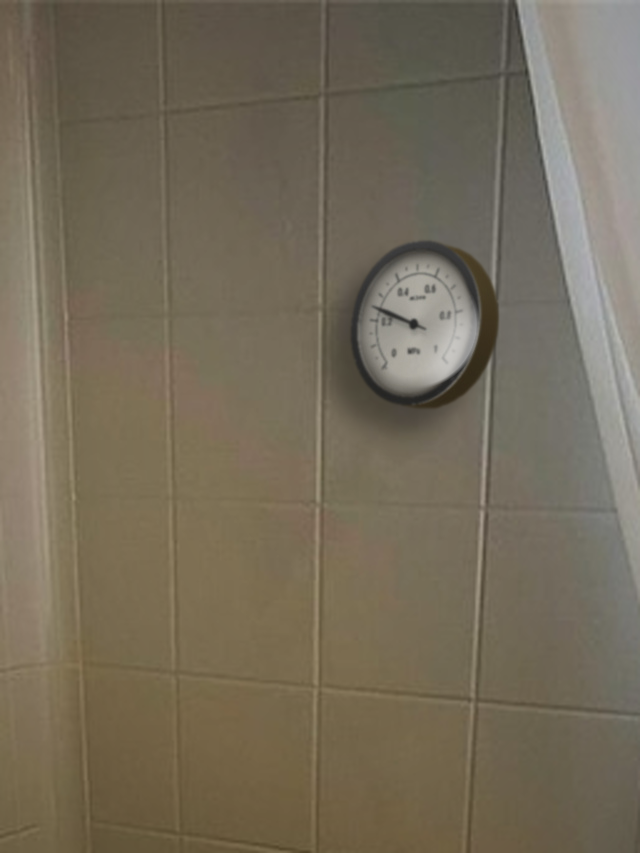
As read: **0.25** MPa
